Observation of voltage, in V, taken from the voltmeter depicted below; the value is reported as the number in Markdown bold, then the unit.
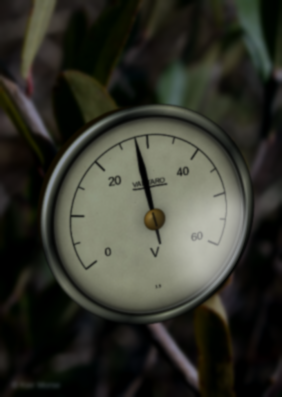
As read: **27.5** V
